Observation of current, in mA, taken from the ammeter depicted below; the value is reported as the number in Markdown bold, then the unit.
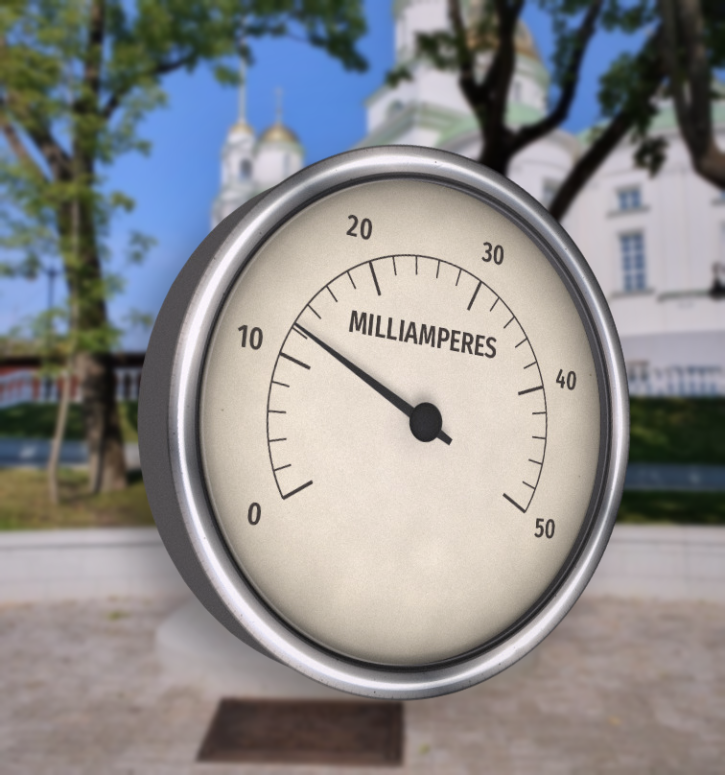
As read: **12** mA
